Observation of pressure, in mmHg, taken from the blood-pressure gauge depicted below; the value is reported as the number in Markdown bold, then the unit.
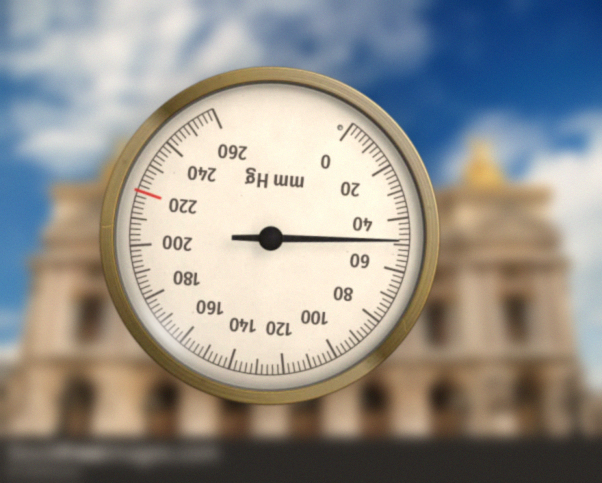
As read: **48** mmHg
